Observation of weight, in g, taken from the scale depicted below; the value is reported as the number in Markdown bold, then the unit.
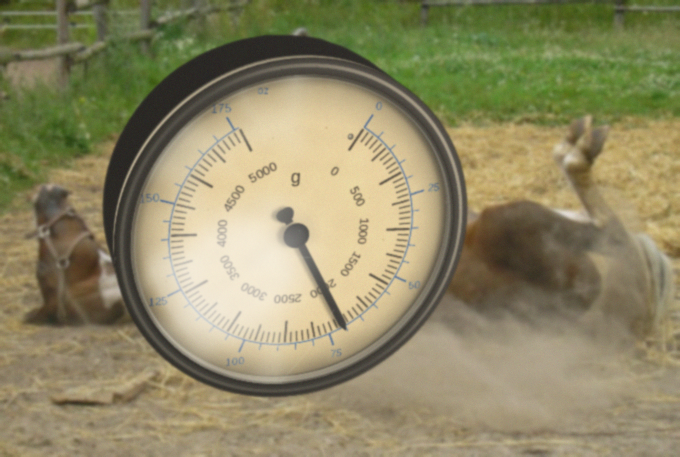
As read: **2000** g
